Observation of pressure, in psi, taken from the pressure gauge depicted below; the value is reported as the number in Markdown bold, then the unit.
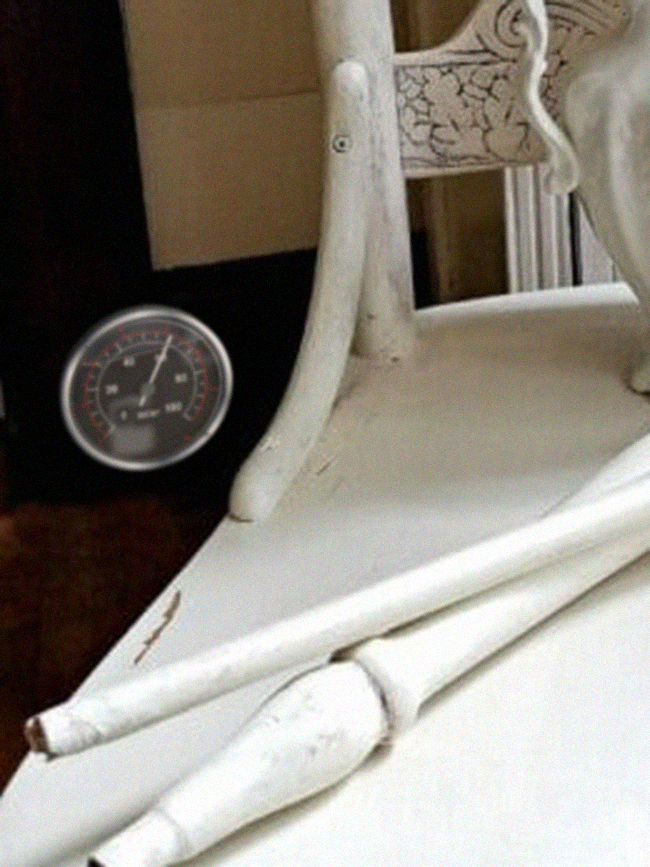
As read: **60** psi
